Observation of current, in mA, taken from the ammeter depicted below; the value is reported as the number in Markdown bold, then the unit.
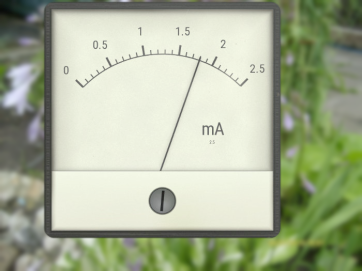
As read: **1.8** mA
